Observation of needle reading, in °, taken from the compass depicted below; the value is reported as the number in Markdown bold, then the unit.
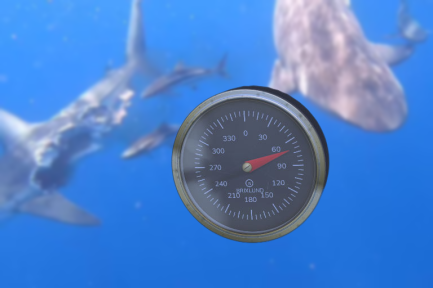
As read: **70** °
